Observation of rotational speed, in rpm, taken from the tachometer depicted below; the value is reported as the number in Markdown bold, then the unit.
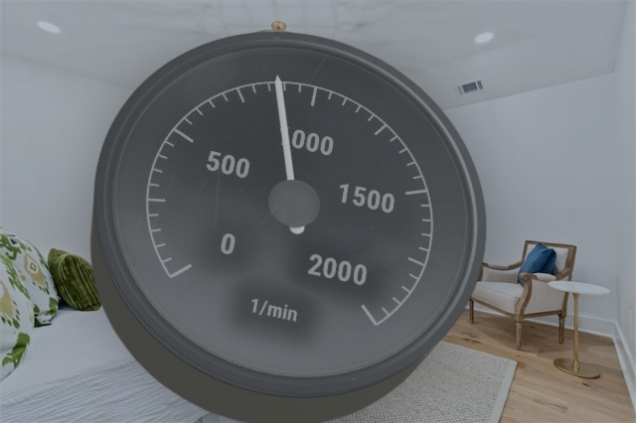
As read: **875** rpm
